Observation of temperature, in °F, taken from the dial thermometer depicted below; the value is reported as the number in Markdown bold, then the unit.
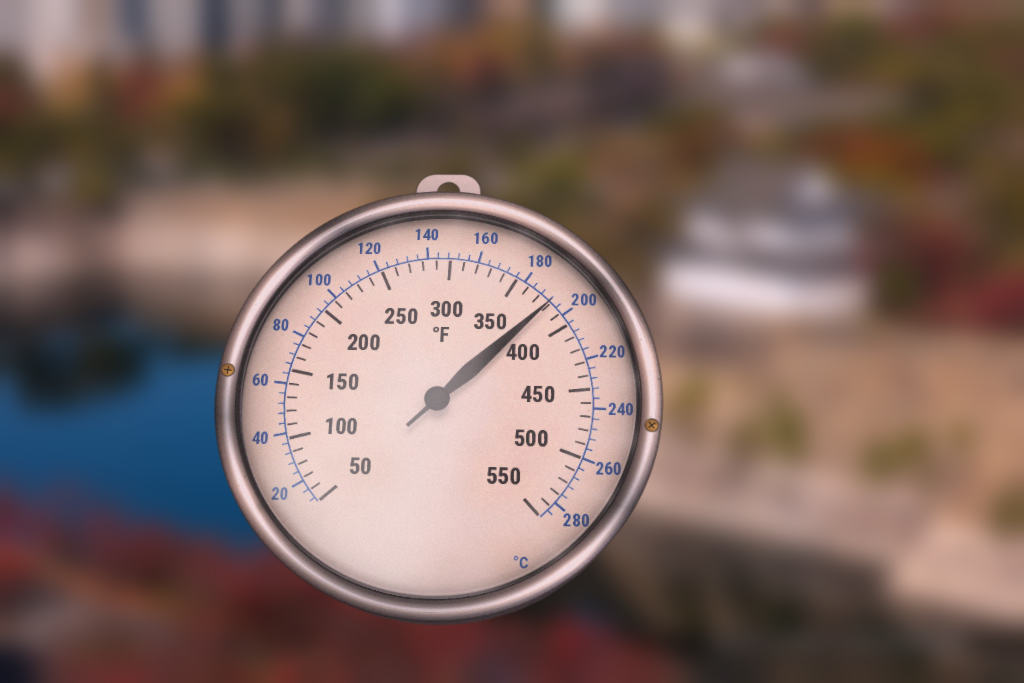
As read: **380** °F
